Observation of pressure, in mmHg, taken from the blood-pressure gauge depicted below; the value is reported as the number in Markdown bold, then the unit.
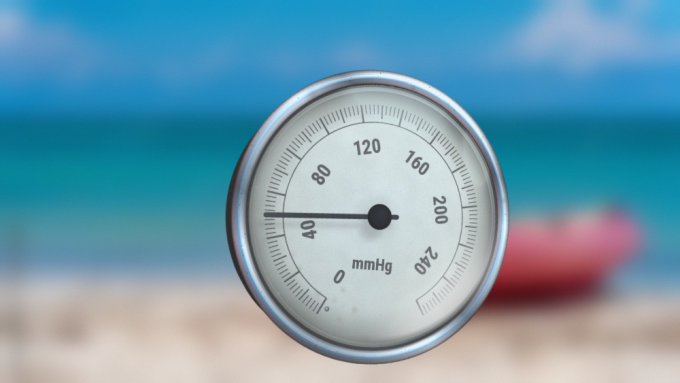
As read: **50** mmHg
